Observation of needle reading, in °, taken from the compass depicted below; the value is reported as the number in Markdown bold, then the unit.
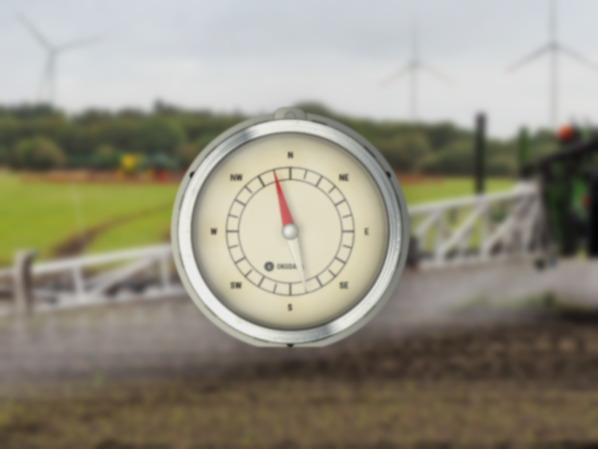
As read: **345** °
